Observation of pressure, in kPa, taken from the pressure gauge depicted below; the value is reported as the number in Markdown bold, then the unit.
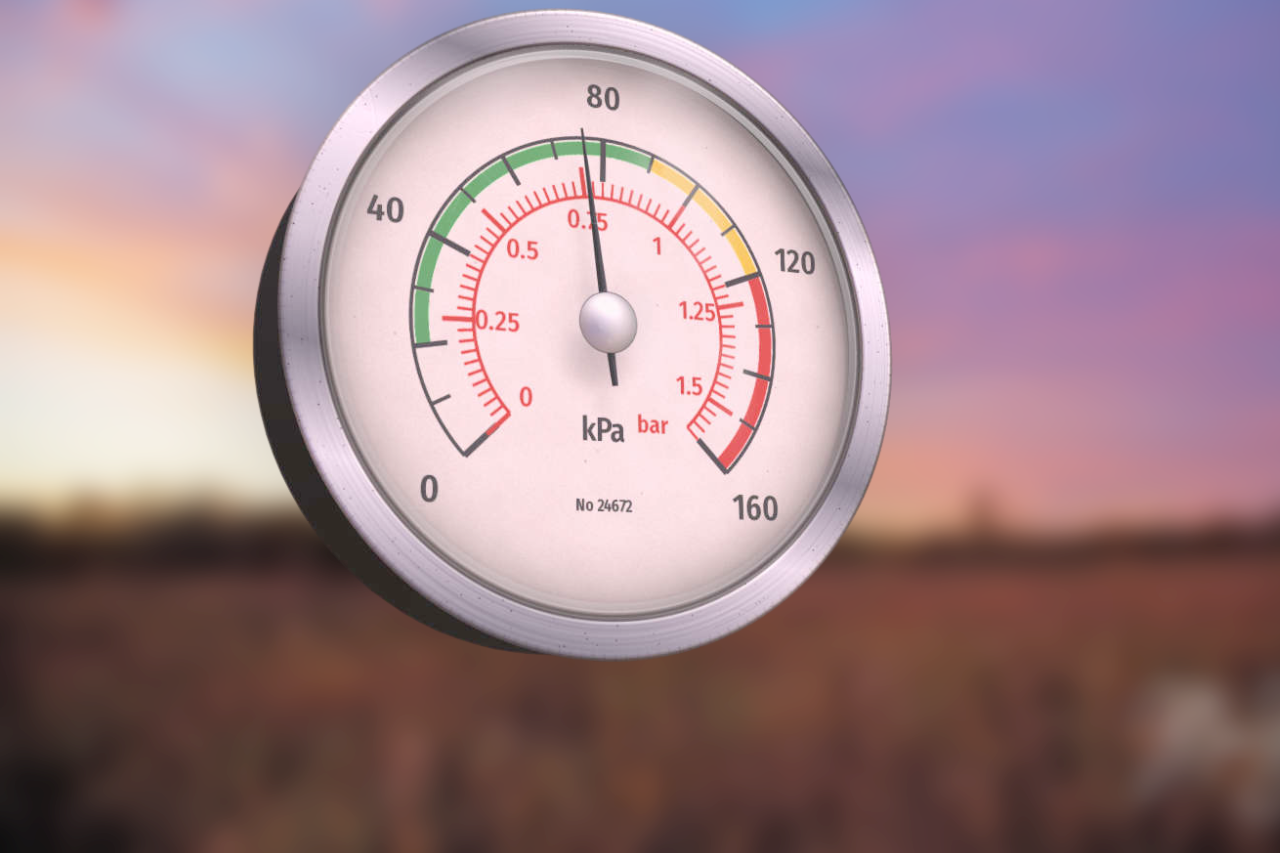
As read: **75** kPa
